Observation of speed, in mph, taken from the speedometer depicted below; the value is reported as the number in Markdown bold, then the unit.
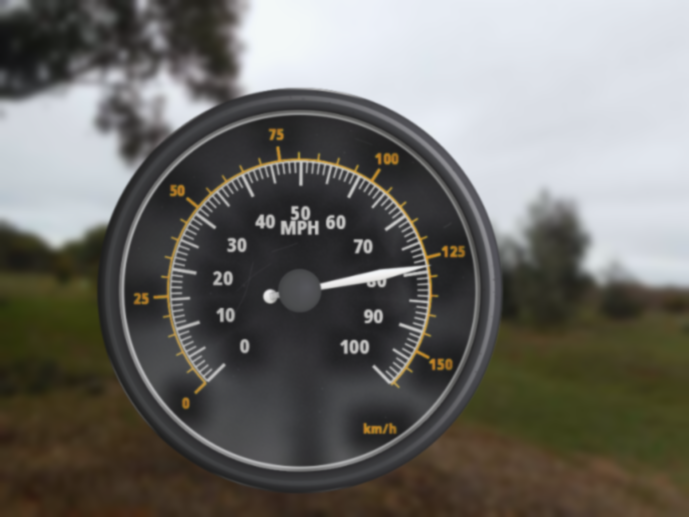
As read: **79** mph
